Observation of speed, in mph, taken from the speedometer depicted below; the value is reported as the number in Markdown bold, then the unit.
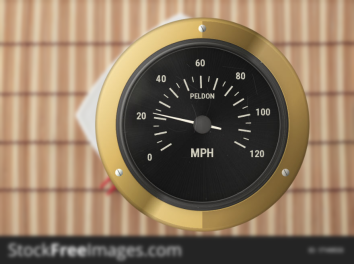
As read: **22.5** mph
